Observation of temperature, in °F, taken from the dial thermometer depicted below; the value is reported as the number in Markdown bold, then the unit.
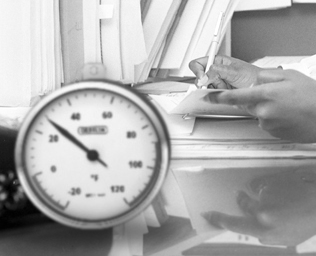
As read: **28** °F
